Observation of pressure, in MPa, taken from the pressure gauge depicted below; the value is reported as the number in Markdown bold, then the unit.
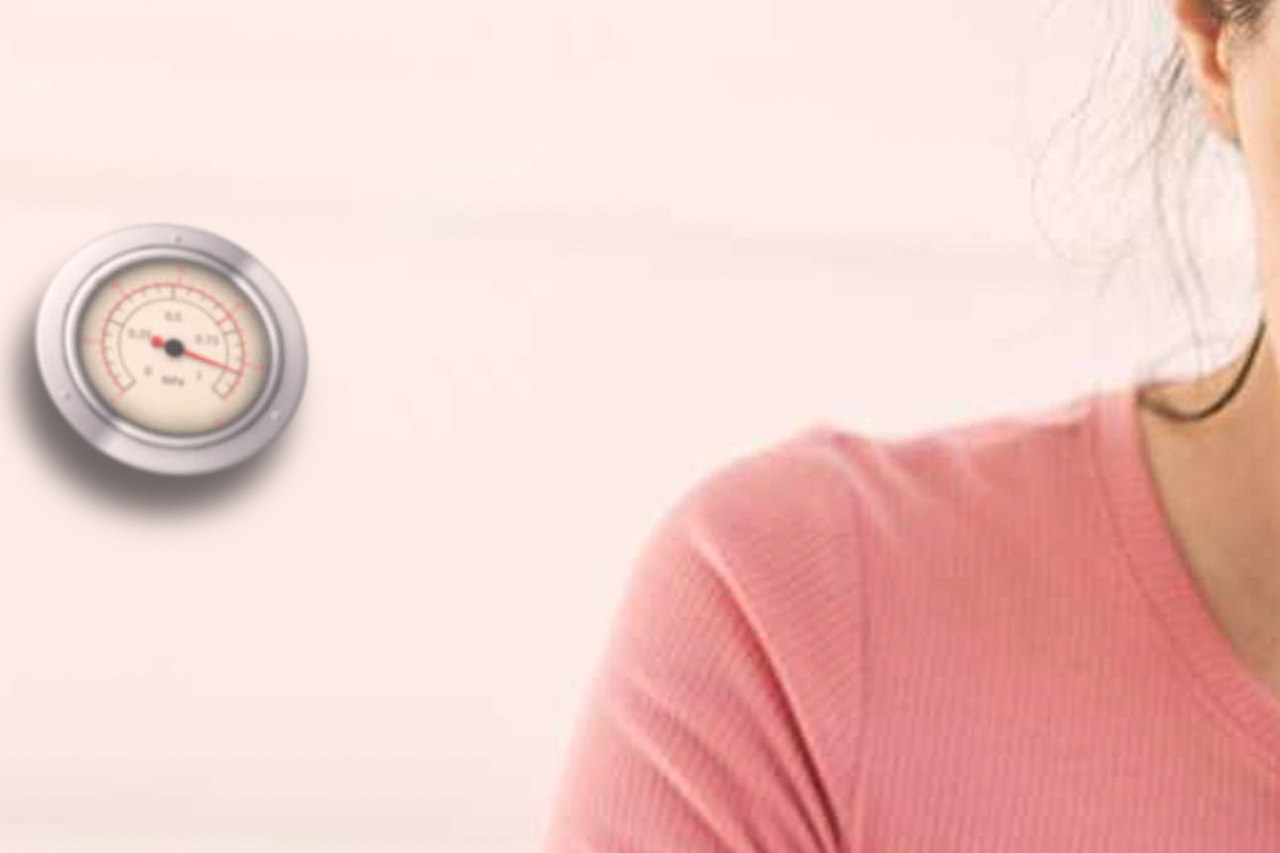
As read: **0.9** MPa
